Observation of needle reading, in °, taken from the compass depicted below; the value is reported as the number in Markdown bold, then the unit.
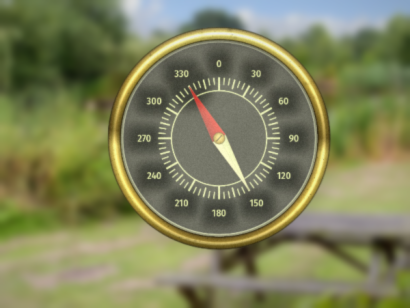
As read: **330** °
